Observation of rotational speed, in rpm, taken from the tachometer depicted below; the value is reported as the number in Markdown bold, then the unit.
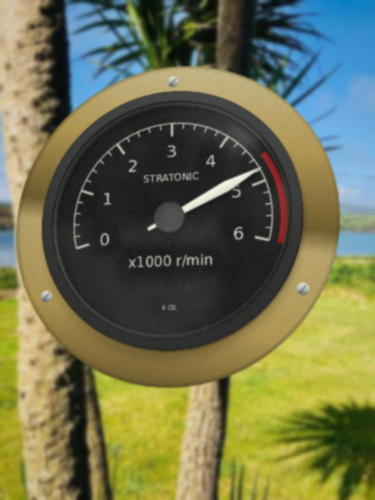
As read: **4800** rpm
